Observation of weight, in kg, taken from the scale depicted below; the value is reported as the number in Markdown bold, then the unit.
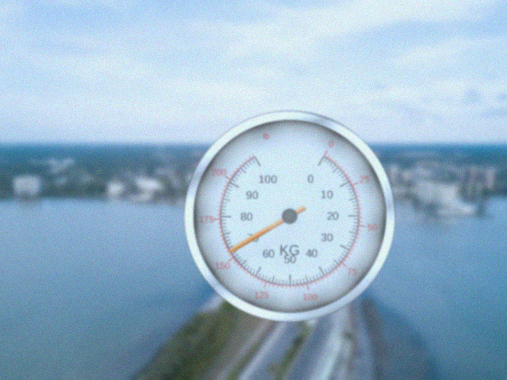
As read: **70** kg
